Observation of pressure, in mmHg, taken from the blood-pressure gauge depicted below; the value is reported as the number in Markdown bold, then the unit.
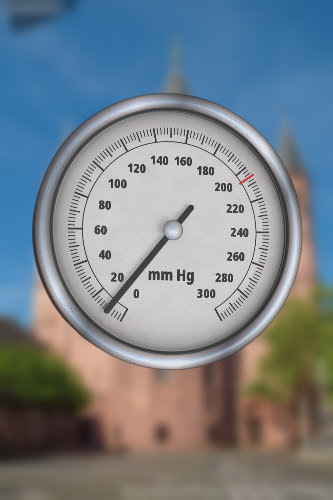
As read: **10** mmHg
